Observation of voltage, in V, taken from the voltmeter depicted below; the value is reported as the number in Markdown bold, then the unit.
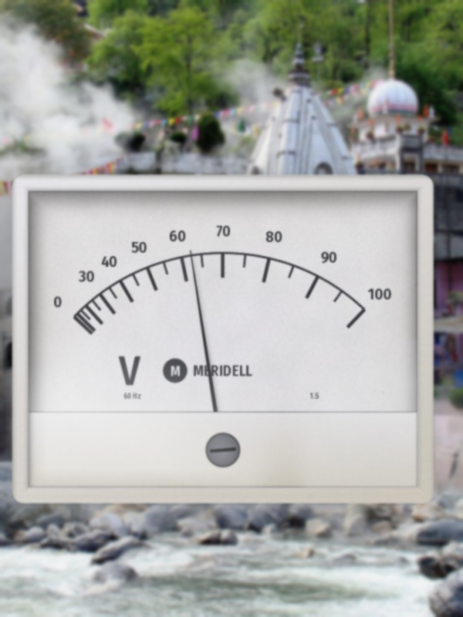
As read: **62.5** V
